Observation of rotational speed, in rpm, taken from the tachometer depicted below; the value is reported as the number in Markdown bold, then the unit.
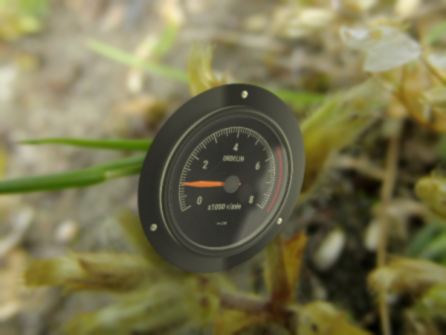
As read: **1000** rpm
